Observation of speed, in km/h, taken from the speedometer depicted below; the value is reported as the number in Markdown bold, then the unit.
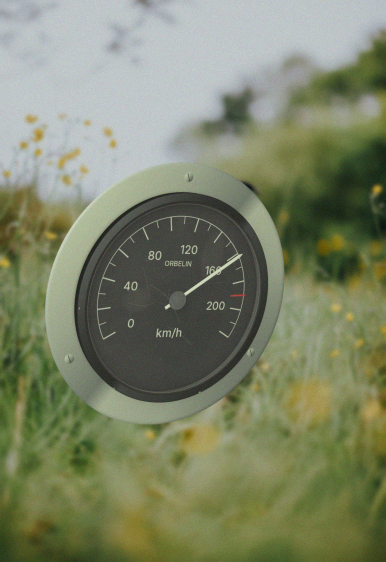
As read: **160** km/h
